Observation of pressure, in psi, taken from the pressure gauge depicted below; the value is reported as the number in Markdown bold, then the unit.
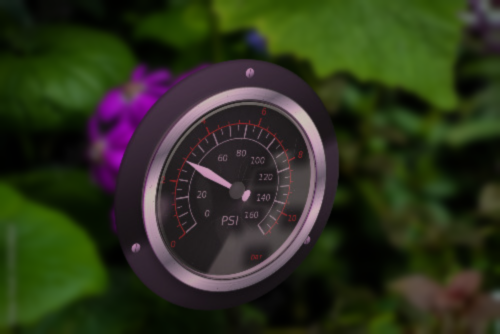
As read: **40** psi
